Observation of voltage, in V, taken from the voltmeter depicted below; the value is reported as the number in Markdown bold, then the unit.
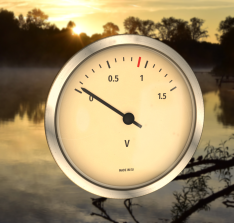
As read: **0.05** V
